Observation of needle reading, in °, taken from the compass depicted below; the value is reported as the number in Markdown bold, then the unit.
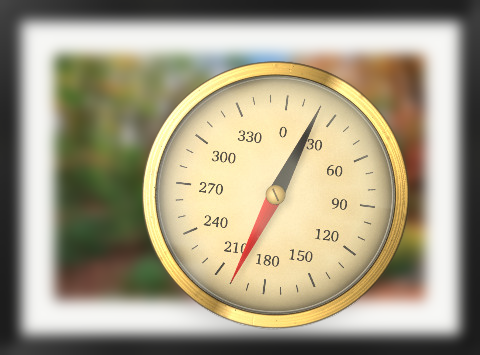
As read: **200** °
